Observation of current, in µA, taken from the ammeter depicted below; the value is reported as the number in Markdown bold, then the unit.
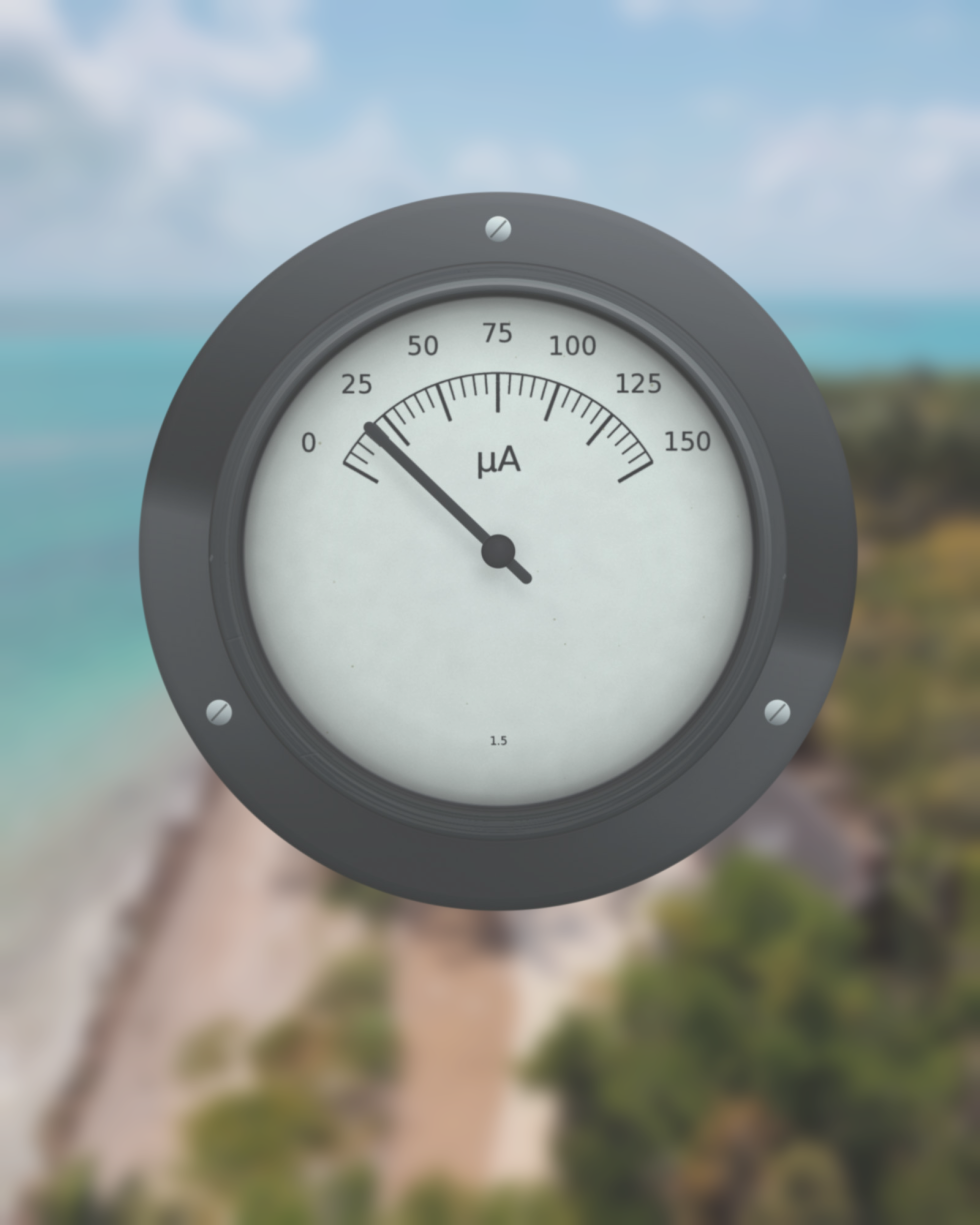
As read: **17.5** µA
